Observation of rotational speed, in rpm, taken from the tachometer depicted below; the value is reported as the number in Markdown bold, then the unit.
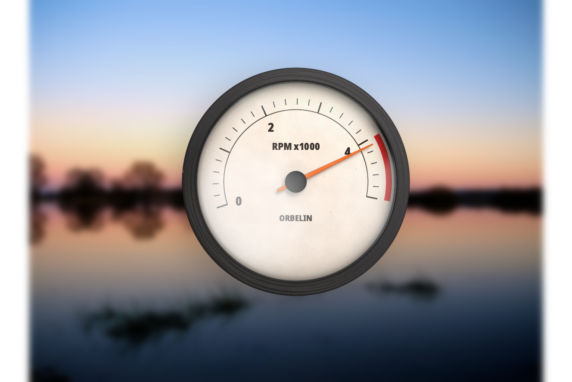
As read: **4100** rpm
